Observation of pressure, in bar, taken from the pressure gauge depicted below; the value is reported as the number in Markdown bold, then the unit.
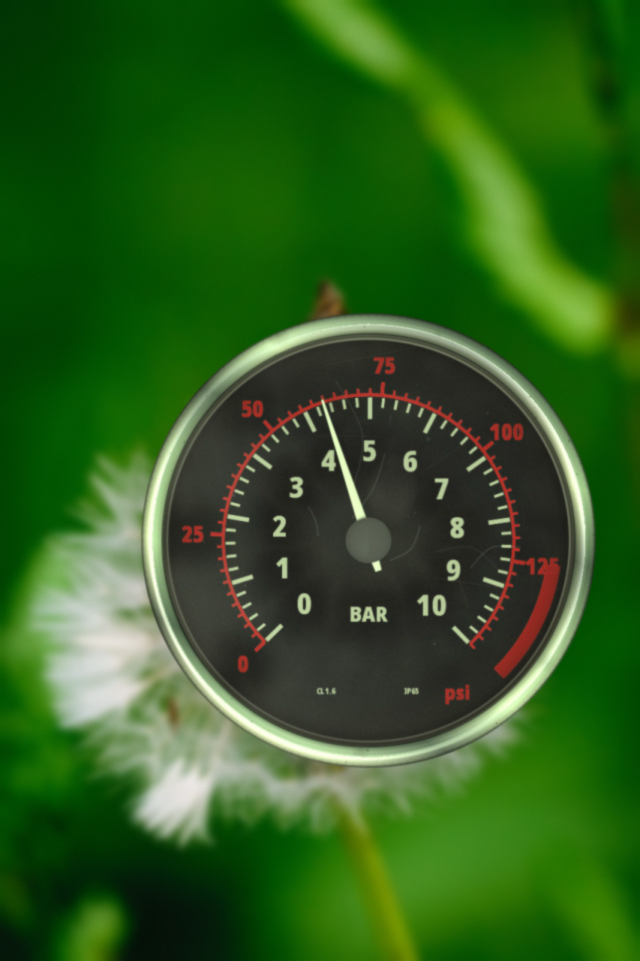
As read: **4.3** bar
